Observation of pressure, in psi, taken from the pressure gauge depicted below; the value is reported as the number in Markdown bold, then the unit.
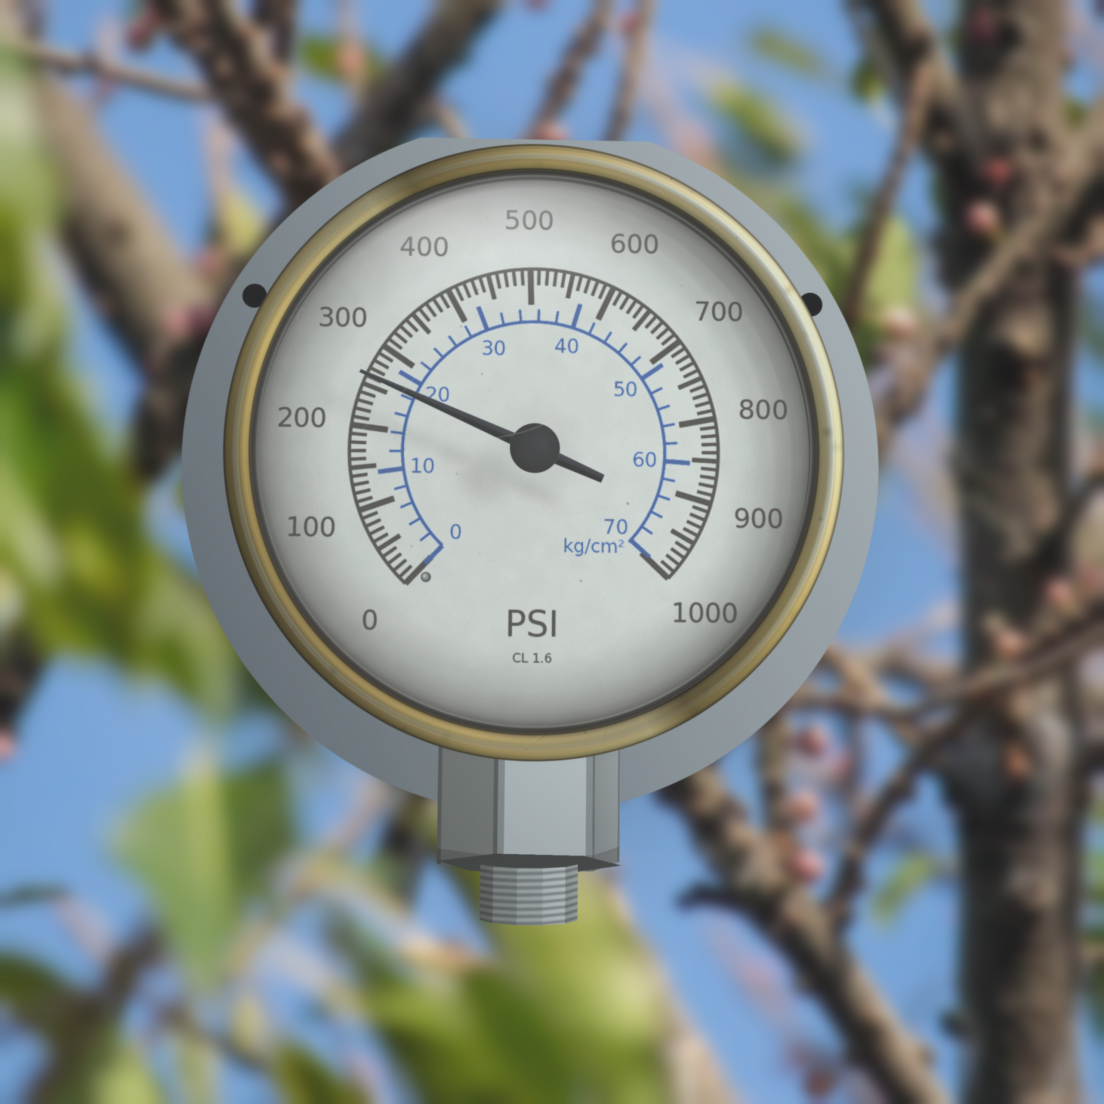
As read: **260** psi
